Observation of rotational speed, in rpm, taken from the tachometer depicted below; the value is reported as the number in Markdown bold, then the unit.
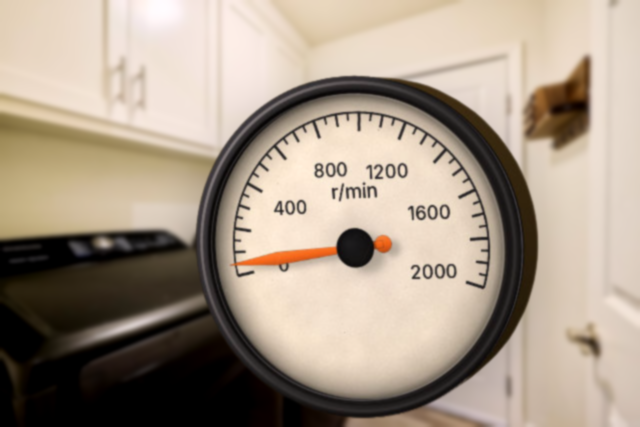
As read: **50** rpm
